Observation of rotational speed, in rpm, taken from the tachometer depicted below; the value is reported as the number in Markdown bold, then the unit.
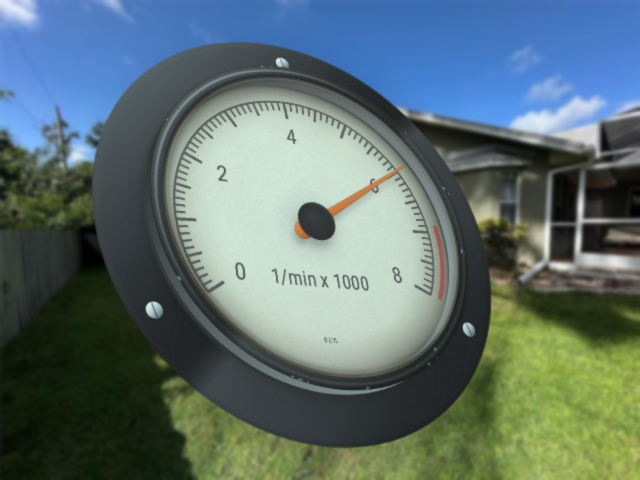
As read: **6000** rpm
